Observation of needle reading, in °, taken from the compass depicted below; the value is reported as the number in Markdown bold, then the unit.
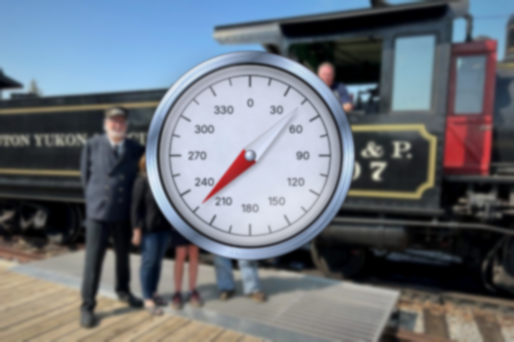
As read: **225** °
